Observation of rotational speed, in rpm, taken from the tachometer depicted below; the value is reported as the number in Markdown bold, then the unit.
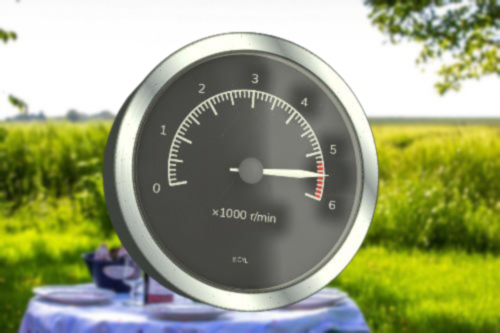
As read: **5500** rpm
